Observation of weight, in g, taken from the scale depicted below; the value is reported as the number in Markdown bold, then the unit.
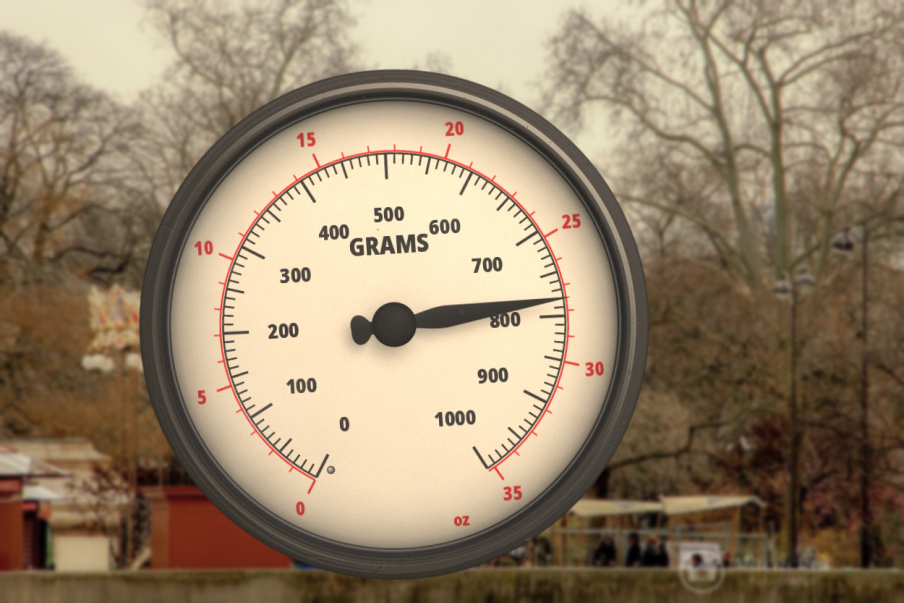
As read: **780** g
